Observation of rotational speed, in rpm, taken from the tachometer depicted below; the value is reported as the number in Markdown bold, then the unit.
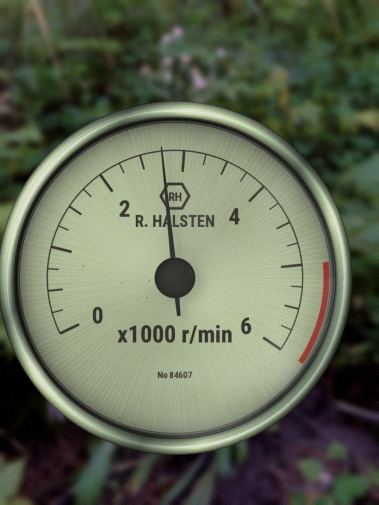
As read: **2750** rpm
